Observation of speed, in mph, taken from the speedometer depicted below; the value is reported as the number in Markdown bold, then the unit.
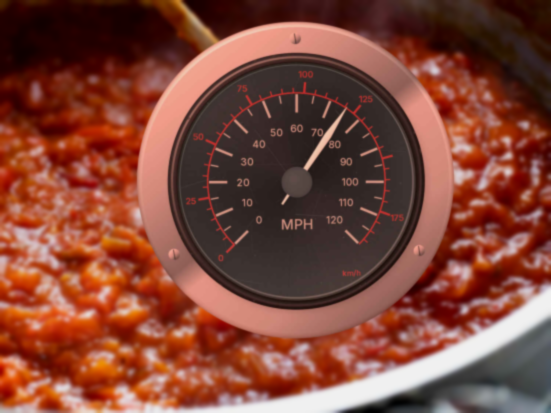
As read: **75** mph
